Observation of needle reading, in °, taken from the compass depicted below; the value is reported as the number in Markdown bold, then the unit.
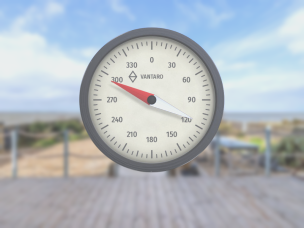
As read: **295** °
